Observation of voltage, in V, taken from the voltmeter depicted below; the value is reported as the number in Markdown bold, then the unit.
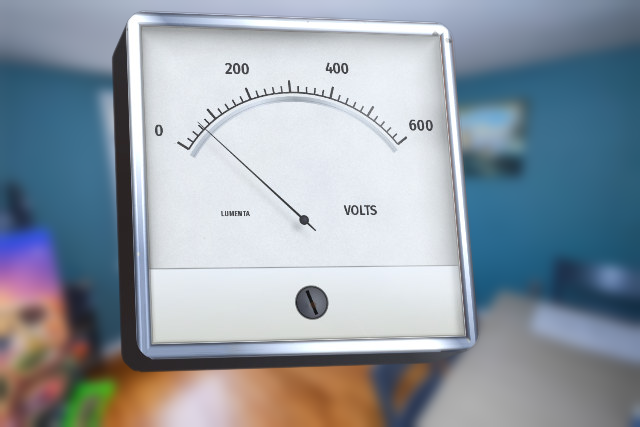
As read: **60** V
